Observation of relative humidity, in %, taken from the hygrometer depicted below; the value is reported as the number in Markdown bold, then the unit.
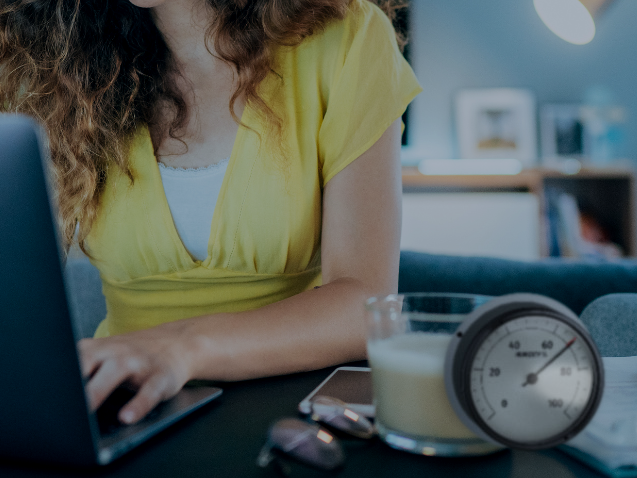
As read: **68** %
